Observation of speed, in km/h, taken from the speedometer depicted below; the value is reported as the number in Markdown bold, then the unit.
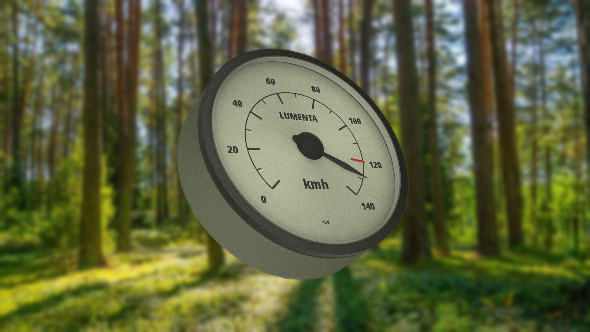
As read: **130** km/h
